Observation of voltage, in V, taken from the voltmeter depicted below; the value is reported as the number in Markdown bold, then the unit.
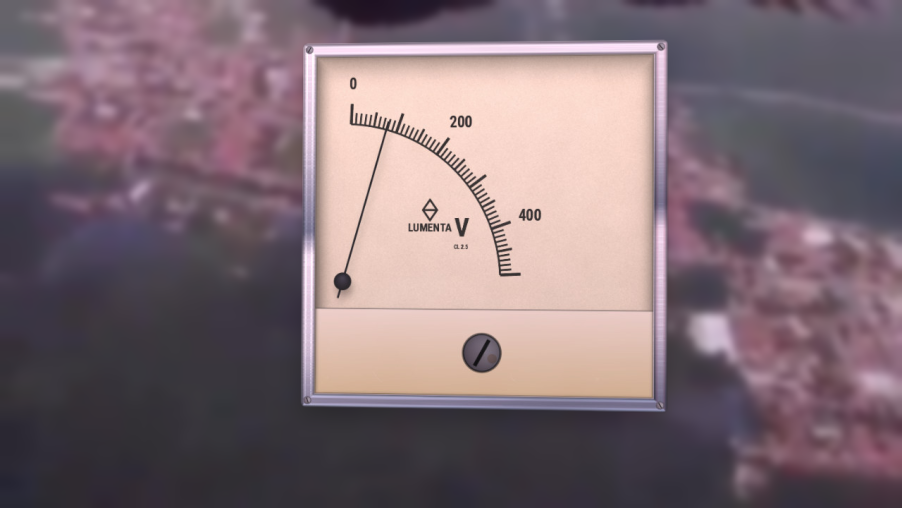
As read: **80** V
